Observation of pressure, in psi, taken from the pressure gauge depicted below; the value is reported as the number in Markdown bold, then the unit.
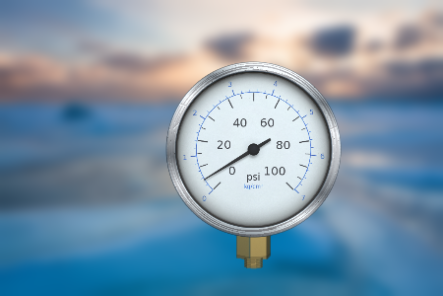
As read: **5** psi
